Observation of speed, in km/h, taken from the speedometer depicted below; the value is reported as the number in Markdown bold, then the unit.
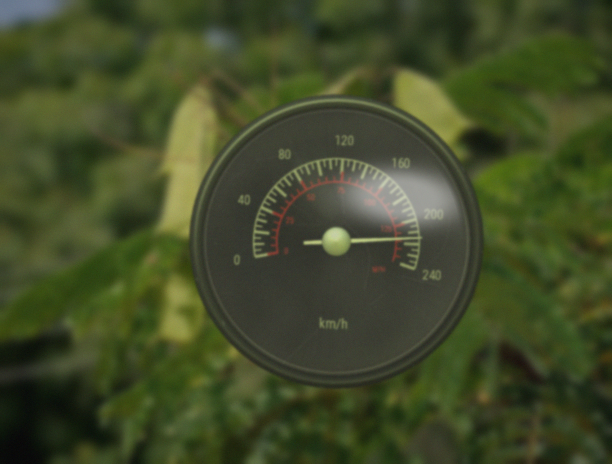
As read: **215** km/h
